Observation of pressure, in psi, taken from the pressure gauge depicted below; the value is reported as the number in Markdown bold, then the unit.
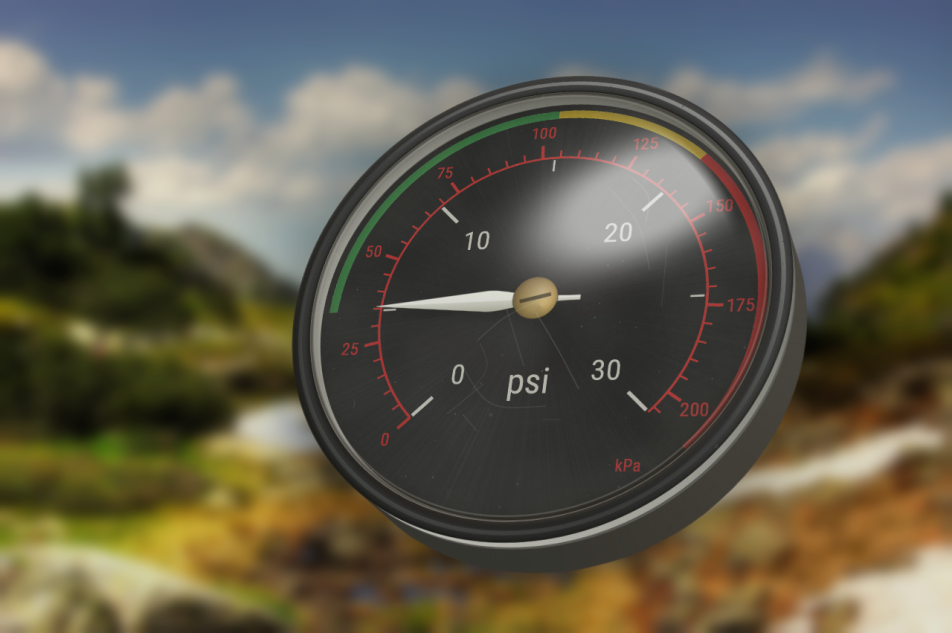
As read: **5** psi
